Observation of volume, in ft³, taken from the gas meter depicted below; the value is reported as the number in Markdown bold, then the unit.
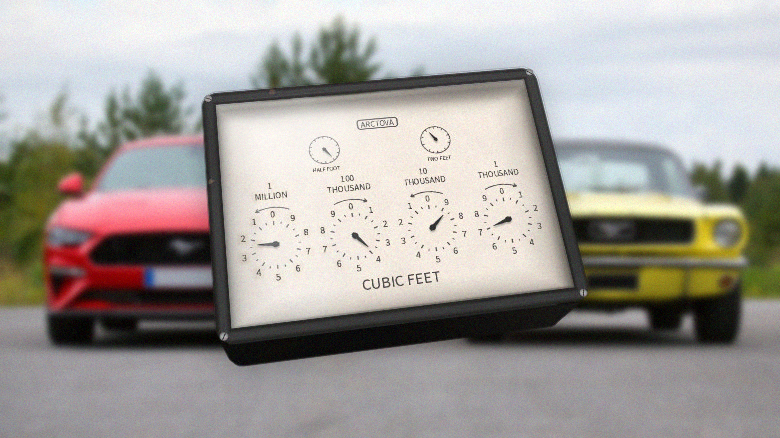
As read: **238700** ft³
